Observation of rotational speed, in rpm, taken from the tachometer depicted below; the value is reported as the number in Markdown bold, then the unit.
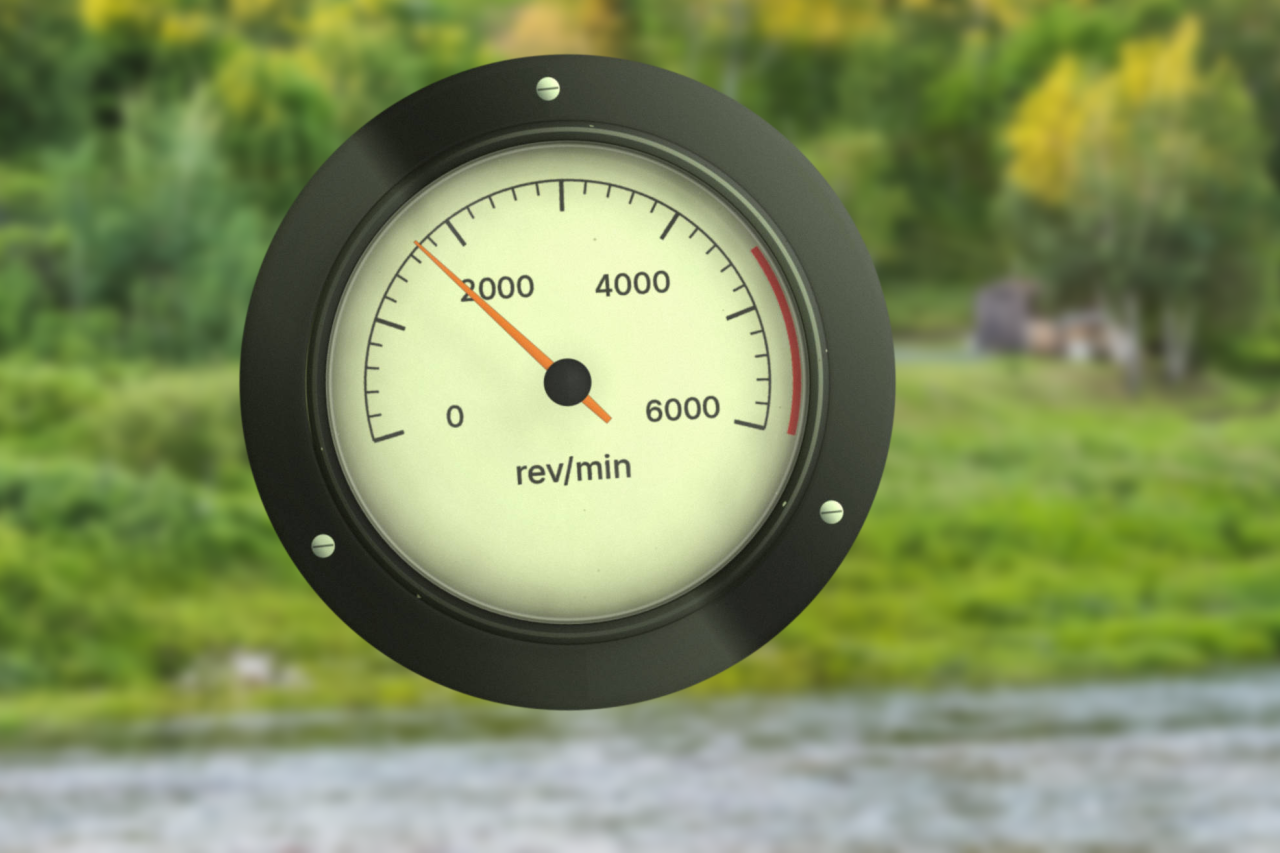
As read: **1700** rpm
